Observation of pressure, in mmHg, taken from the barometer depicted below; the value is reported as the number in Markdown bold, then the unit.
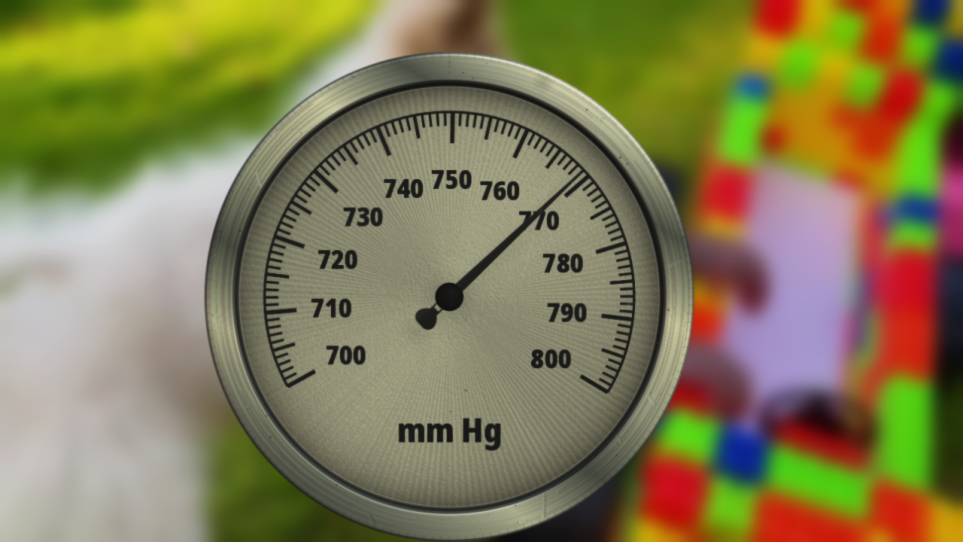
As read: **769** mmHg
